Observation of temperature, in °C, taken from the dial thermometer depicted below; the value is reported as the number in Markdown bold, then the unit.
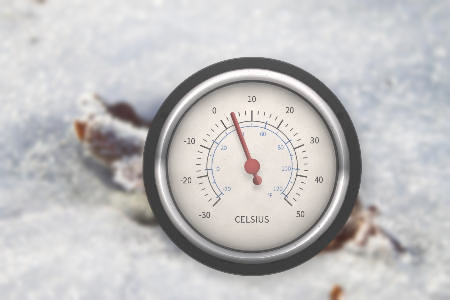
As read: **4** °C
